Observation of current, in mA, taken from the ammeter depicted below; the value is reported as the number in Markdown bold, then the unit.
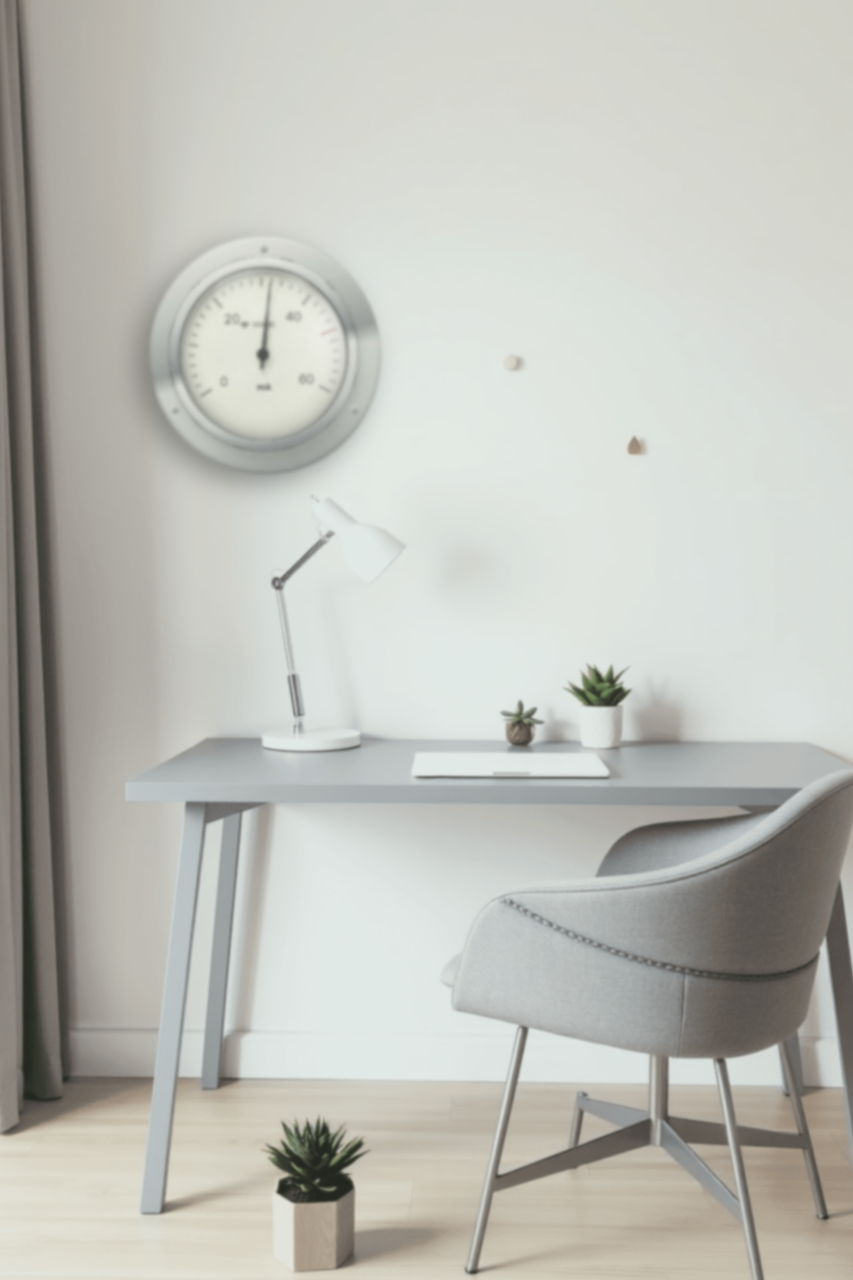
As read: **32** mA
